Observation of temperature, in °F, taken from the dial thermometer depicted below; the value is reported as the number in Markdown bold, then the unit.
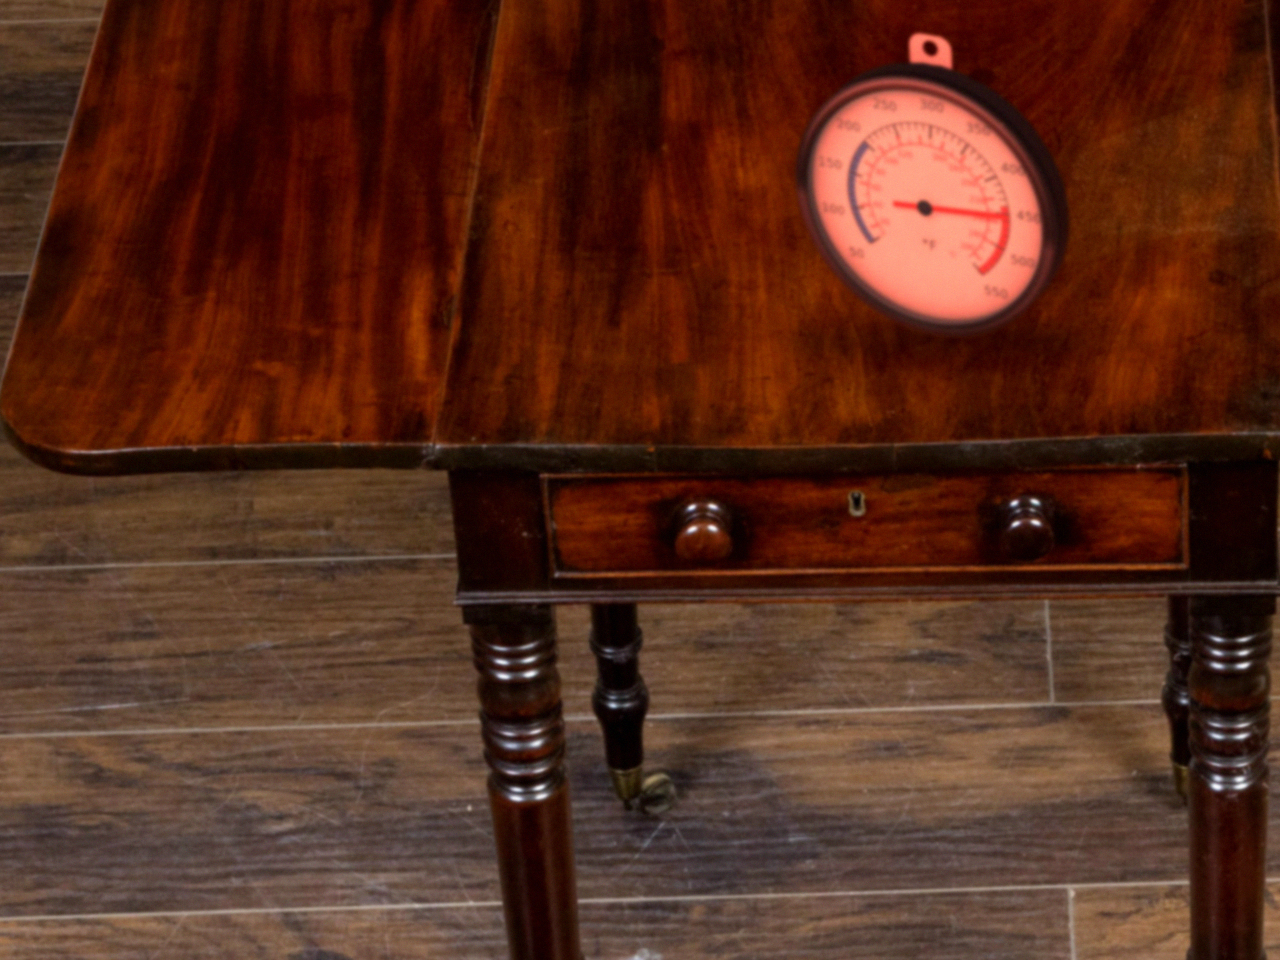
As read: **450** °F
